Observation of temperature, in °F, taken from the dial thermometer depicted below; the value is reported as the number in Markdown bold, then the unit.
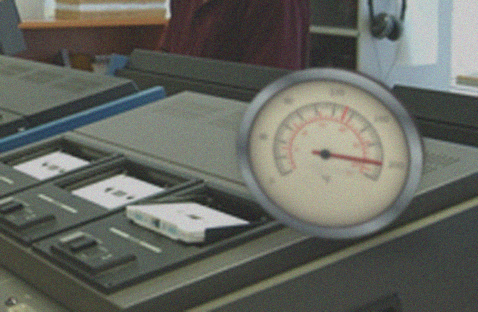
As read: **200** °F
